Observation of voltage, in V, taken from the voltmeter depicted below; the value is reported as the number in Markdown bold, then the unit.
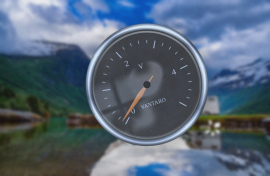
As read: **0.1** V
